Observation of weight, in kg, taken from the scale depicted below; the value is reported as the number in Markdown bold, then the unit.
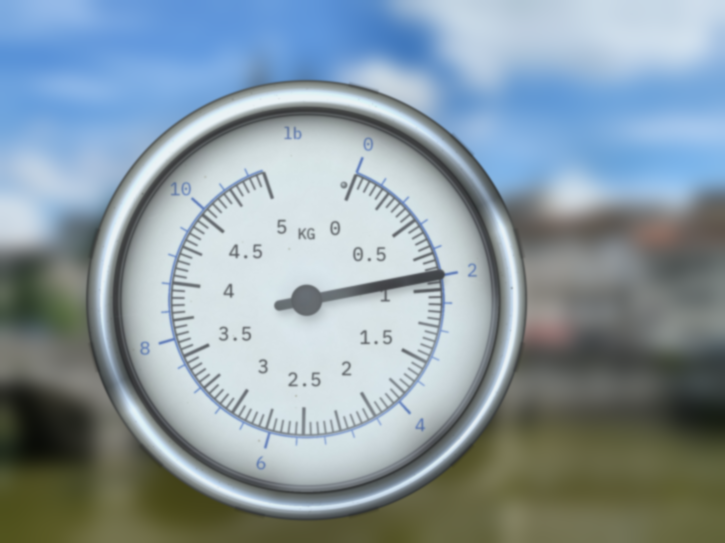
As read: **0.9** kg
